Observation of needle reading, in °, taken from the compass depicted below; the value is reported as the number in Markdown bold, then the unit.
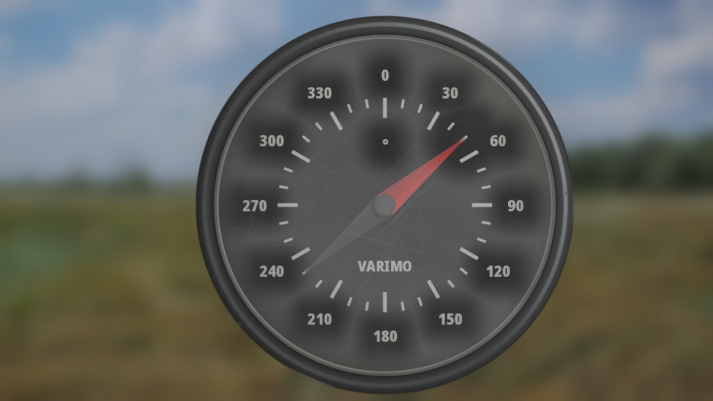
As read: **50** °
